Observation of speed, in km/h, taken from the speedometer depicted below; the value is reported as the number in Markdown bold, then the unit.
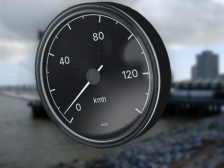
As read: **5** km/h
